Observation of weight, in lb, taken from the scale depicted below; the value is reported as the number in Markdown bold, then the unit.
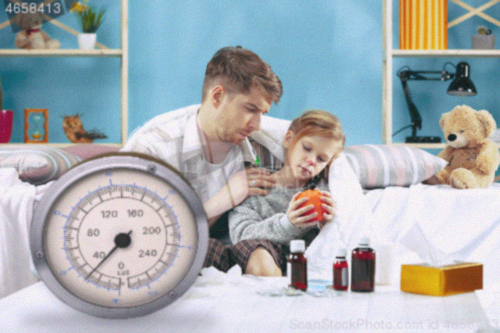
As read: **30** lb
